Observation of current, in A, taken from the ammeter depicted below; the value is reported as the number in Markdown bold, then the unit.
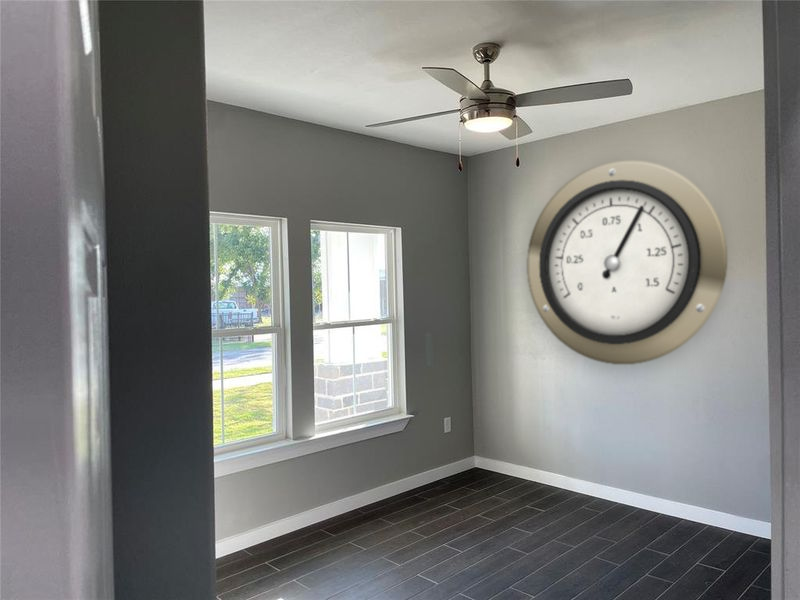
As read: **0.95** A
